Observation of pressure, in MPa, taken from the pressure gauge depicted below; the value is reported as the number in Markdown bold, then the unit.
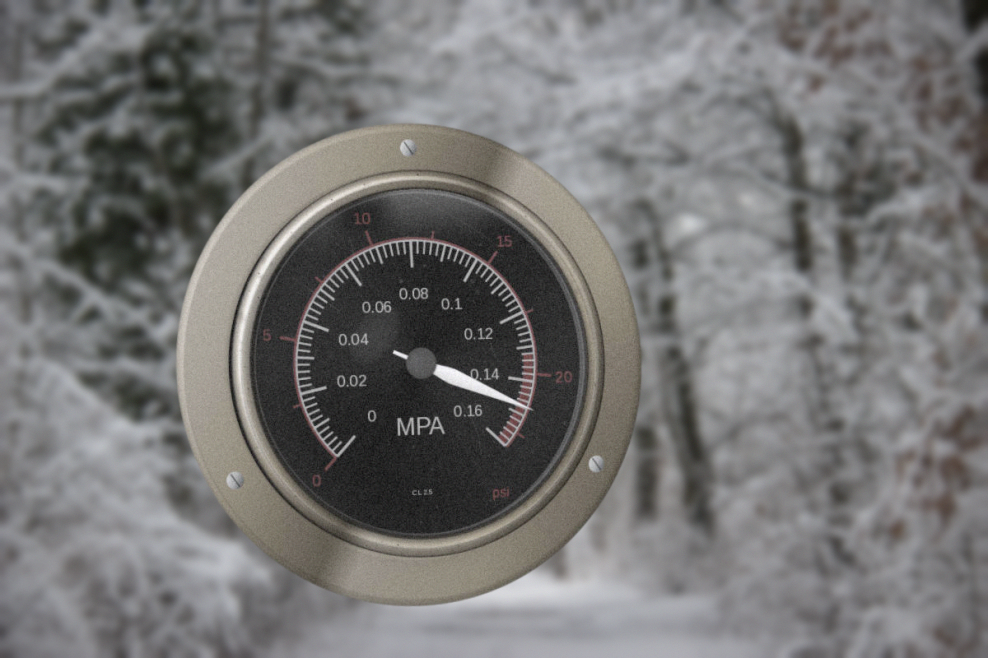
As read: **0.148** MPa
